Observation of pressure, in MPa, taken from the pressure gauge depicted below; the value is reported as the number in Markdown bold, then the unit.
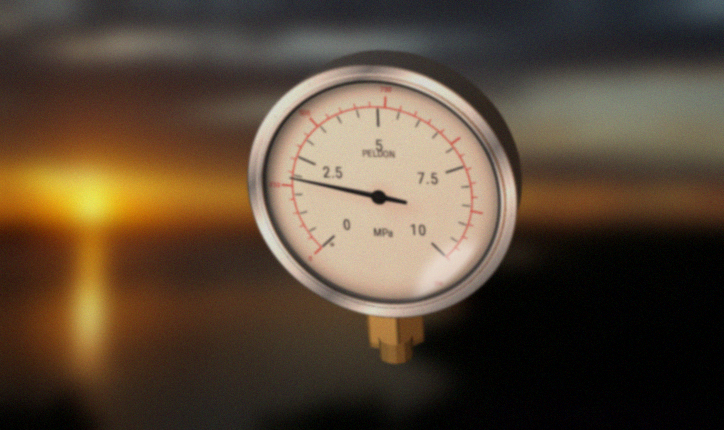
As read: **2** MPa
